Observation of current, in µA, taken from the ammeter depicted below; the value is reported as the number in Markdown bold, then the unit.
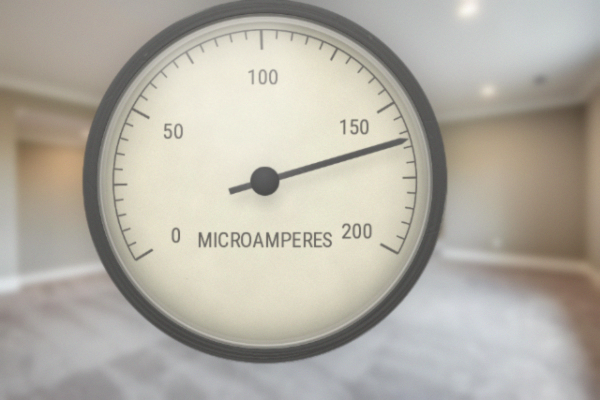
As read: **162.5** µA
